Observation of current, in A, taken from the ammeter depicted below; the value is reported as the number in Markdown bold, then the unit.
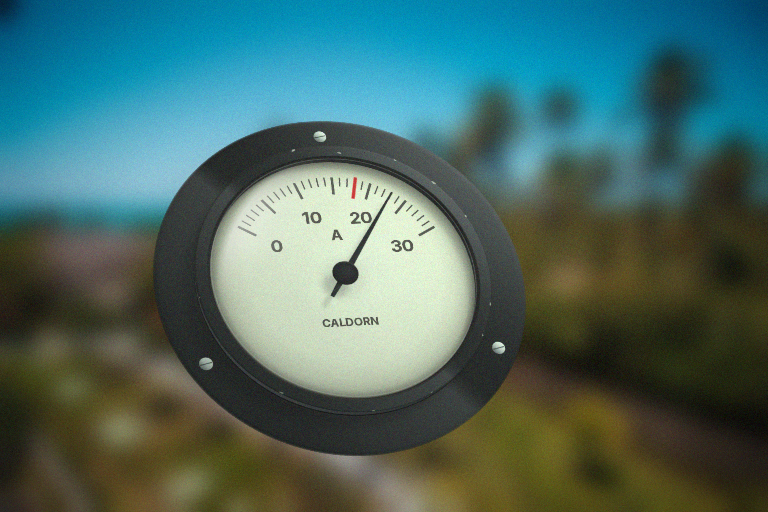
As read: **23** A
